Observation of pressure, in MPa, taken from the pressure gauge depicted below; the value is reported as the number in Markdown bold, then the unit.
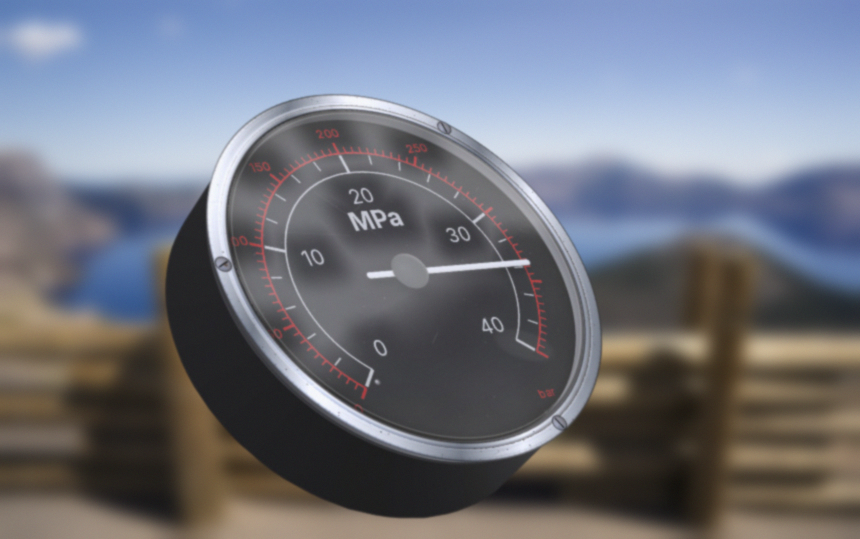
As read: **34** MPa
